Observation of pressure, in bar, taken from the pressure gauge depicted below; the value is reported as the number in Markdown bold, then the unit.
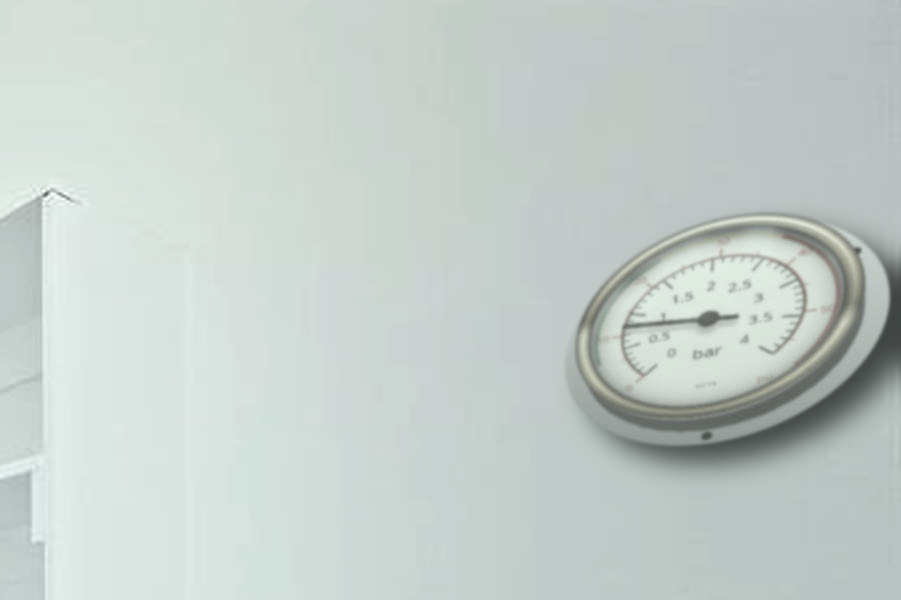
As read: **0.8** bar
